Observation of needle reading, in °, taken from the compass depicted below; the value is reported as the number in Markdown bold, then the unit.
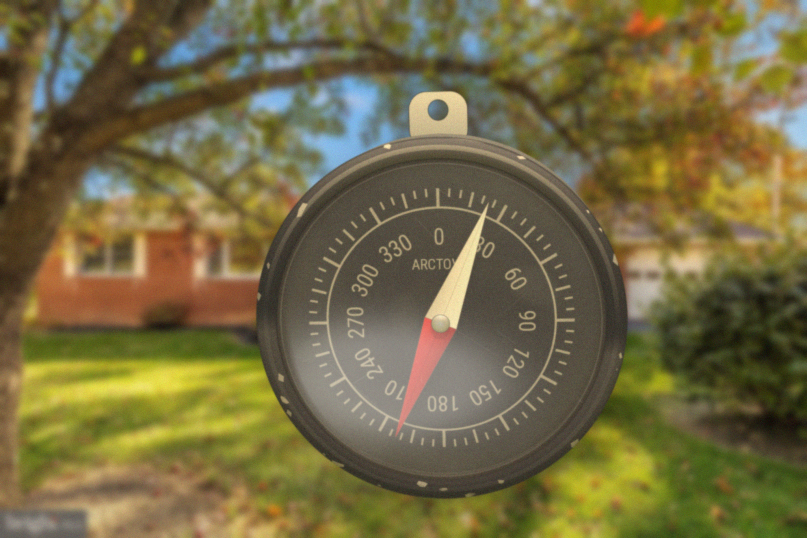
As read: **202.5** °
